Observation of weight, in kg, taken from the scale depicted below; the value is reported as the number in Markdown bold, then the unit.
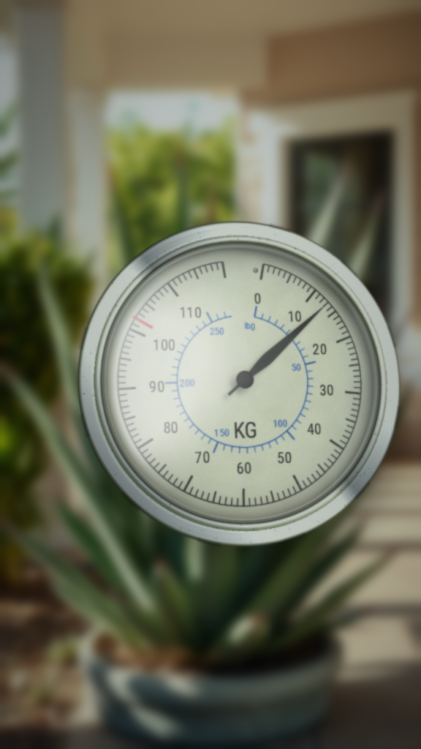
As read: **13** kg
